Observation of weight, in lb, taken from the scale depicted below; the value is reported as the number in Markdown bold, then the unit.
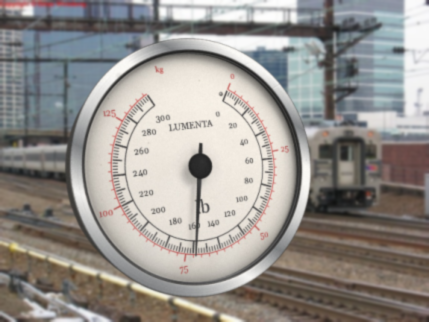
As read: **160** lb
